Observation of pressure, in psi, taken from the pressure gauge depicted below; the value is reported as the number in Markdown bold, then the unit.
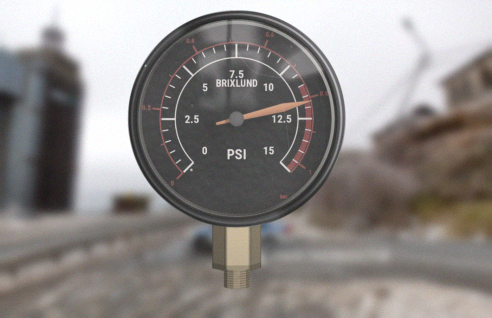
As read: **11.75** psi
